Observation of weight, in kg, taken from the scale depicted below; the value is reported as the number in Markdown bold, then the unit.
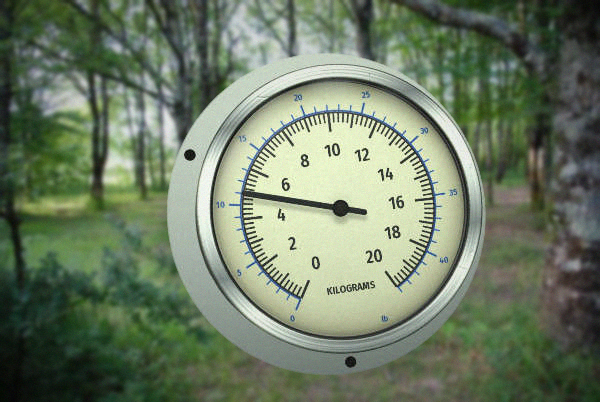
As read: **5** kg
